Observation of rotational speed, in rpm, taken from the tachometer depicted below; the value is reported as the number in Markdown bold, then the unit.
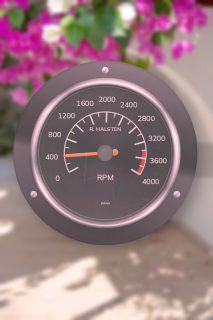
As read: **400** rpm
